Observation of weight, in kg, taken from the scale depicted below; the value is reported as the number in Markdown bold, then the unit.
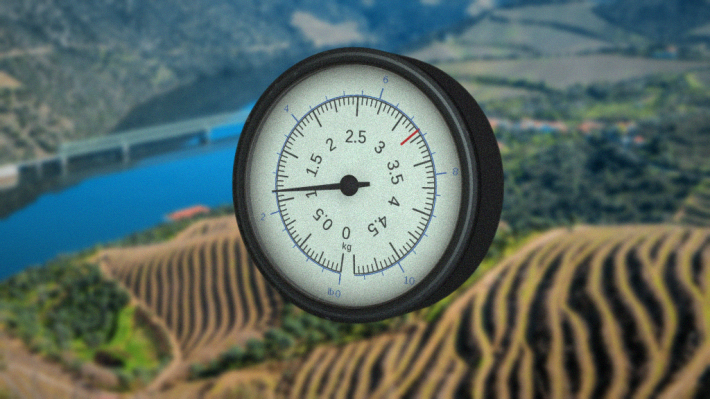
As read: **1.1** kg
